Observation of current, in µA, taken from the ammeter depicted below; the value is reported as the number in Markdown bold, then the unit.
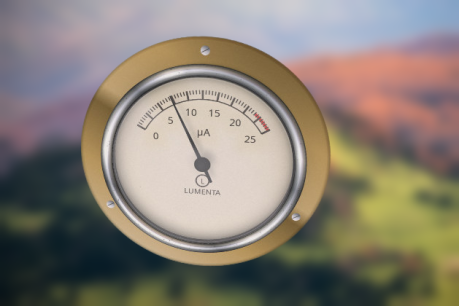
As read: **7.5** µA
